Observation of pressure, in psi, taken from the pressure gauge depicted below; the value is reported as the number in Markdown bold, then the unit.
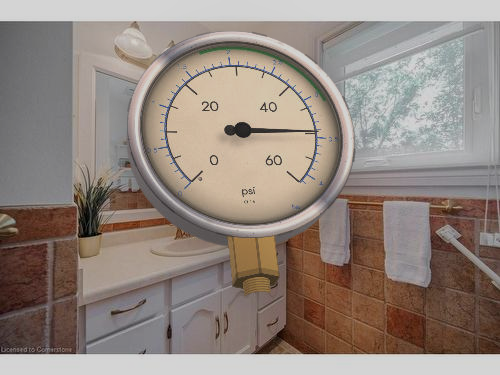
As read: **50** psi
